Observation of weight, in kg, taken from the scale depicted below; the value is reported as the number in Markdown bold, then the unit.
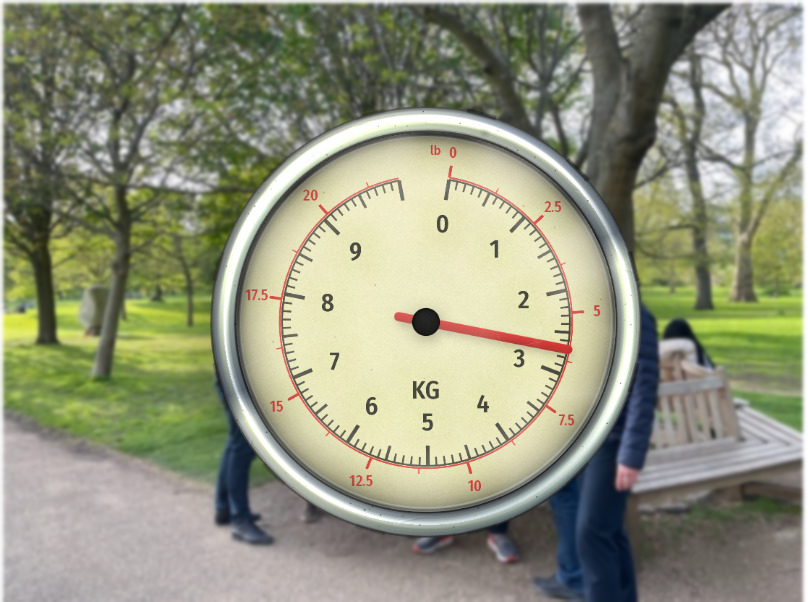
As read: **2.7** kg
